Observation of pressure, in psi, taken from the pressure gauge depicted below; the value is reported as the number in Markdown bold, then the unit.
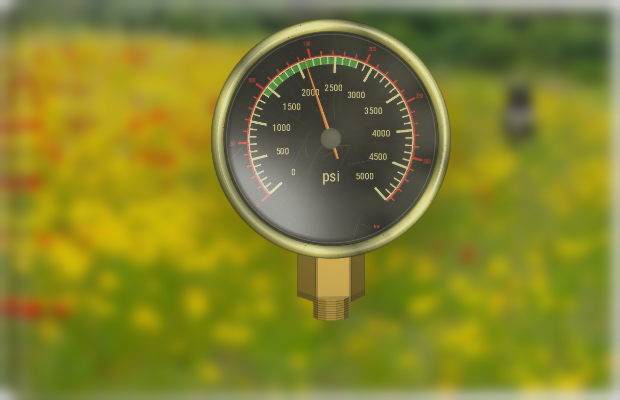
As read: **2100** psi
